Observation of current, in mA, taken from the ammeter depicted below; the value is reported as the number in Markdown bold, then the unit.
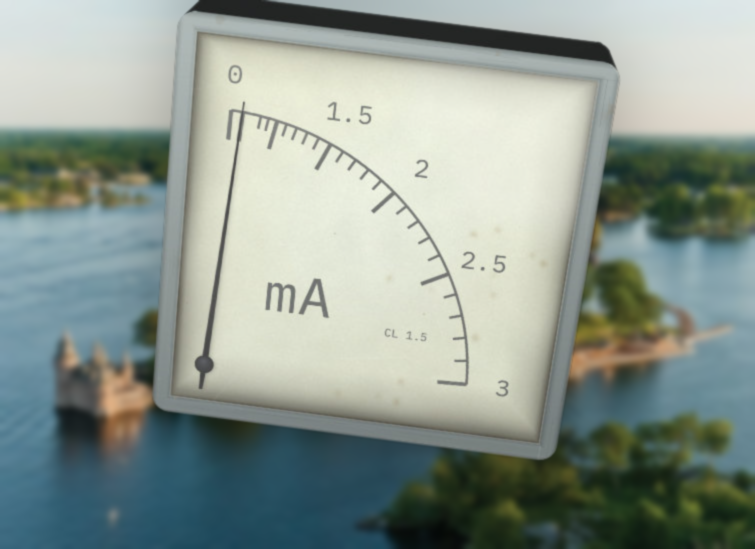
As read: **0.5** mA
